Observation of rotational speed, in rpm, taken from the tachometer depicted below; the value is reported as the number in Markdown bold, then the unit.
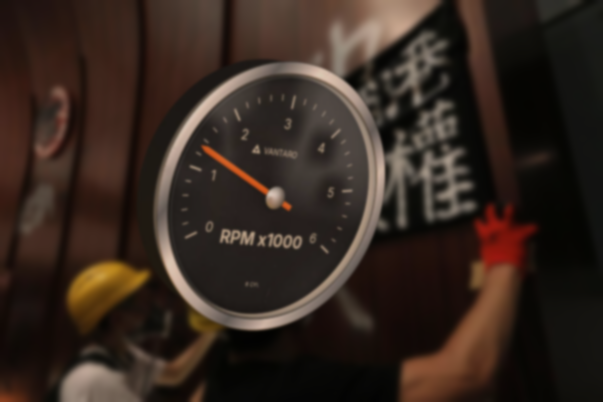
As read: **1300** rpm
